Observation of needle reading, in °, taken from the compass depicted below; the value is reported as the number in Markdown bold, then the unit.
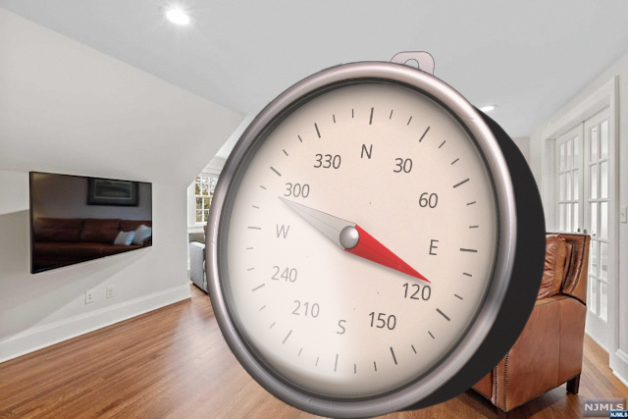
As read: **110** °
